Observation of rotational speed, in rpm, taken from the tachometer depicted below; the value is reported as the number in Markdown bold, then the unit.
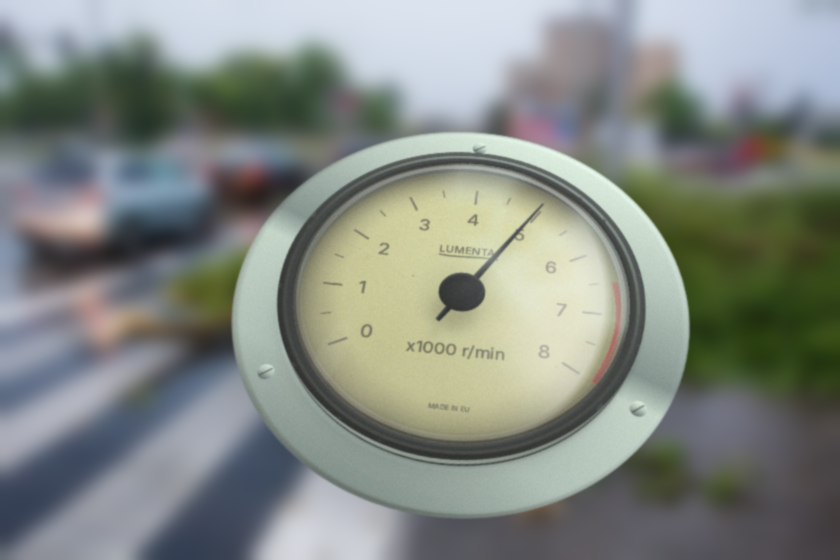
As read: **5000** rpm
